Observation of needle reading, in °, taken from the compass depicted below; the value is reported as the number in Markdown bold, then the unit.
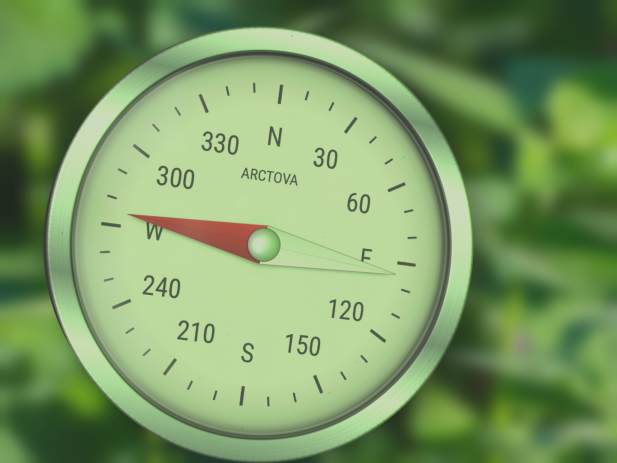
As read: **275** °
